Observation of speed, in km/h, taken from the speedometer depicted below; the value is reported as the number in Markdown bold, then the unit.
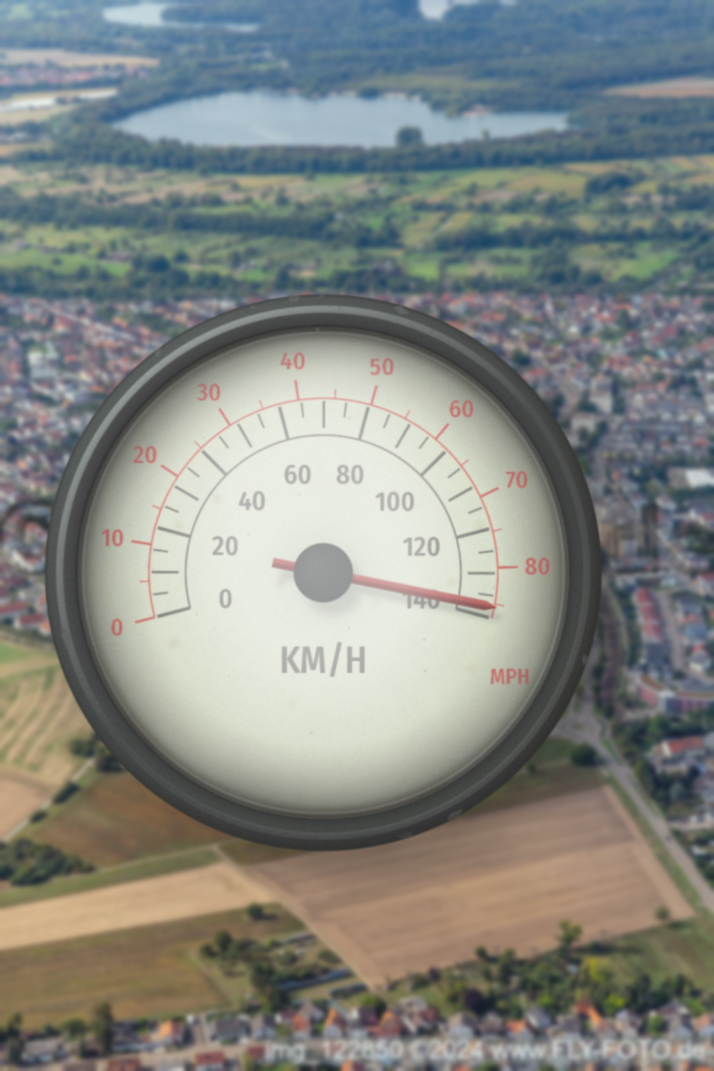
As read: **137.5** km/h
